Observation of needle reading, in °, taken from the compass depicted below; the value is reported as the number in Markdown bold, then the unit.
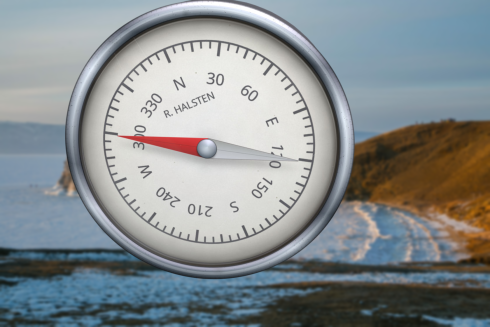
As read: **300** °
